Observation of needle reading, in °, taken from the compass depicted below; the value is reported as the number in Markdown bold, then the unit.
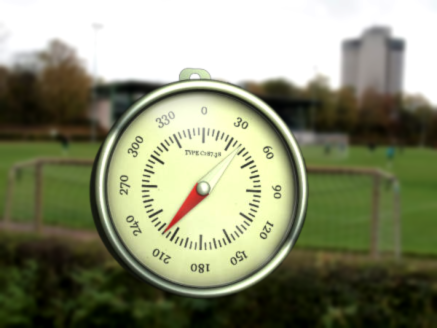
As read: **220** °
